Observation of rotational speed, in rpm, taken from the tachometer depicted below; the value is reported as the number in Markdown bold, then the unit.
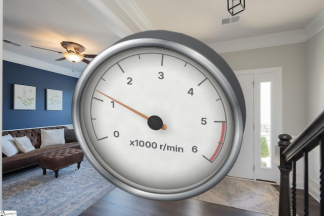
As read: **1250** rpm
